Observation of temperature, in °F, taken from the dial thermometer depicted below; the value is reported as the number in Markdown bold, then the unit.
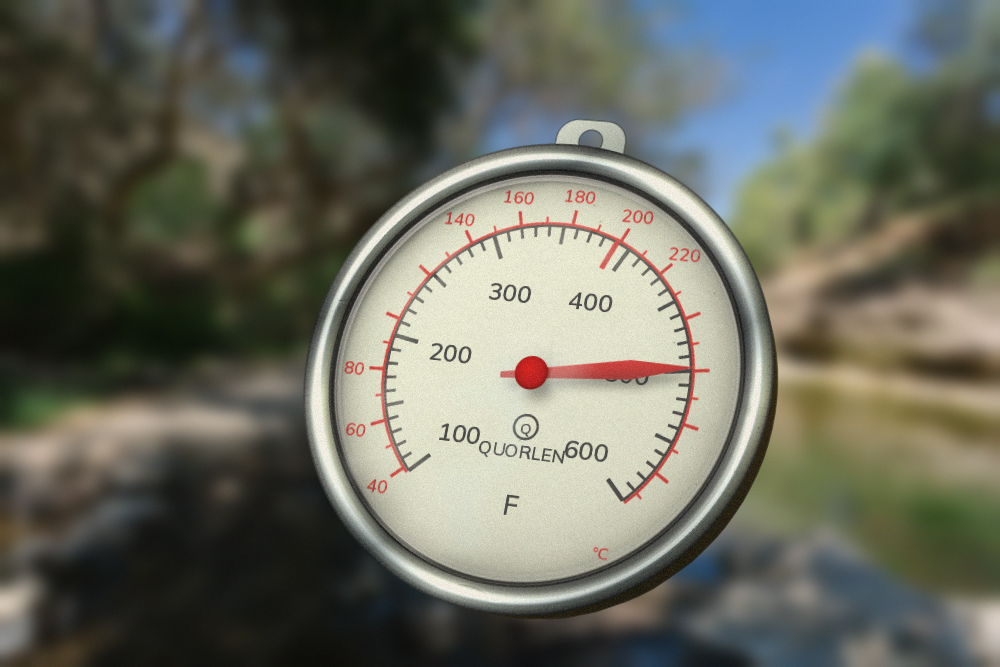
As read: **500** °F
